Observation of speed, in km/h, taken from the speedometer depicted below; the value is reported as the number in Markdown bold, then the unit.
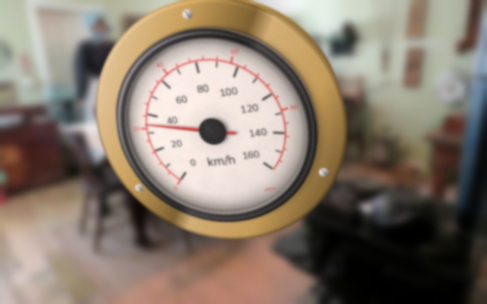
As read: **35** km/h
